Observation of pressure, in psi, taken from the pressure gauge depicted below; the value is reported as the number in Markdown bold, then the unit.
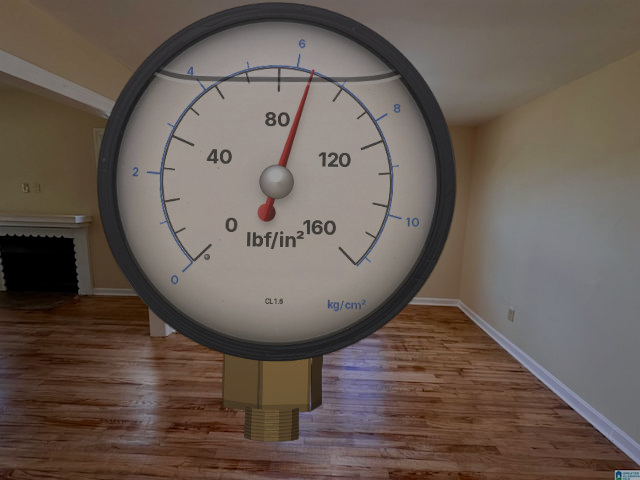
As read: **90** psi
